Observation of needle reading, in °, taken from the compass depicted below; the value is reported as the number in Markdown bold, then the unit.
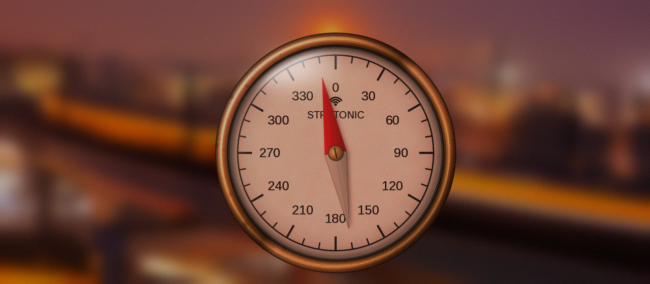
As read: **350** °
